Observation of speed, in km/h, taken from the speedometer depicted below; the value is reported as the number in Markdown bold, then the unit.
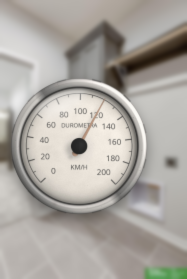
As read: **120** km/h
